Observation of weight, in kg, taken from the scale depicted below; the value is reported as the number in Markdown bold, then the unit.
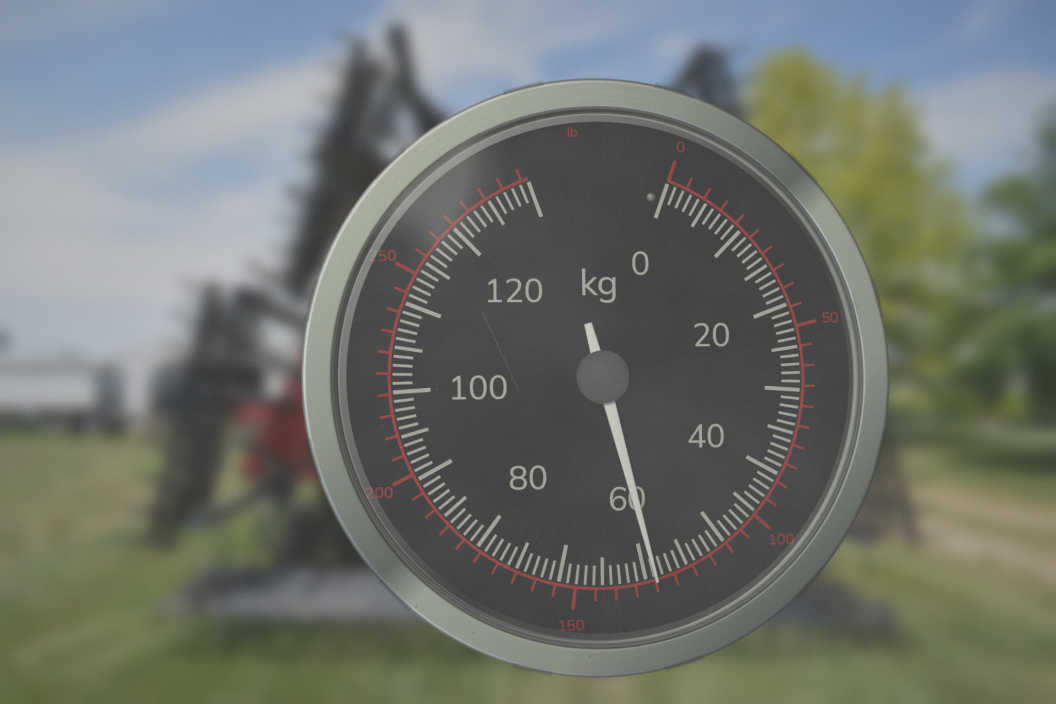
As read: **59** kg
